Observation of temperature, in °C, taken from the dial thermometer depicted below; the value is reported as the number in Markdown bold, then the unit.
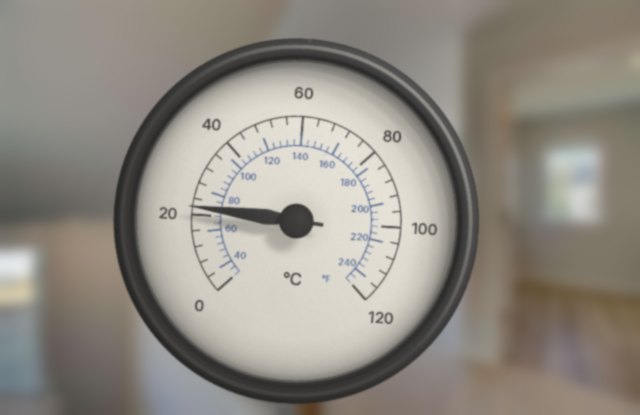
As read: **22** °C
